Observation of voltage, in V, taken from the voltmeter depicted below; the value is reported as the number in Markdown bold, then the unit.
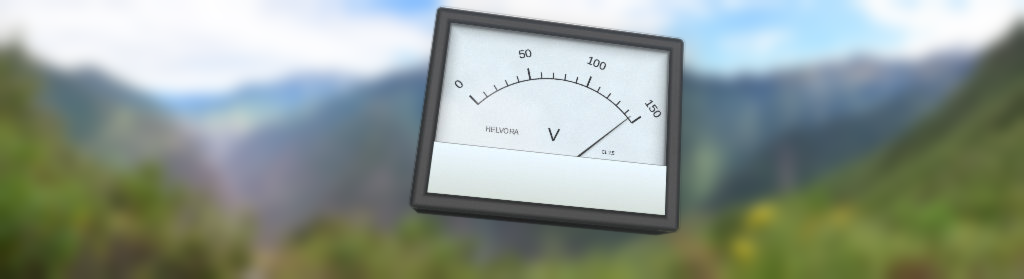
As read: **145** V
